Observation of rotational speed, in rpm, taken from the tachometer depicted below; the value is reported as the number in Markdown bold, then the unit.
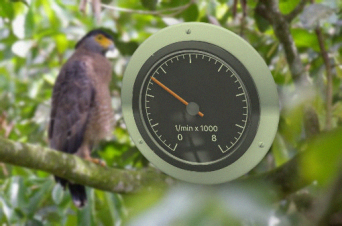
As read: **2600** rpm
